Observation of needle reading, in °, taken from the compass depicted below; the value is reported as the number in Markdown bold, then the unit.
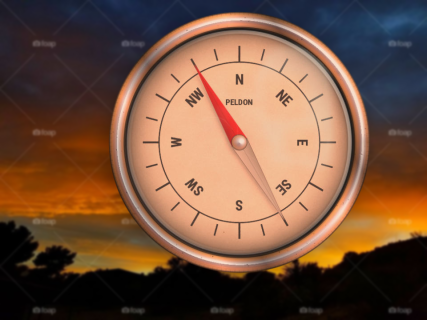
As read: **330** °
